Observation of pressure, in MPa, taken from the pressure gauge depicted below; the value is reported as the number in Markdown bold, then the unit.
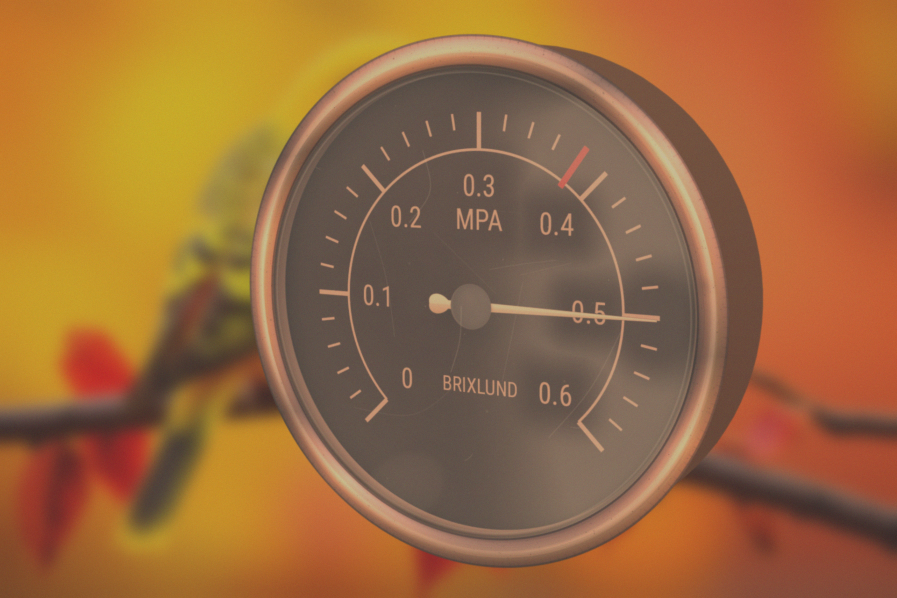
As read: **0.5** MPa
